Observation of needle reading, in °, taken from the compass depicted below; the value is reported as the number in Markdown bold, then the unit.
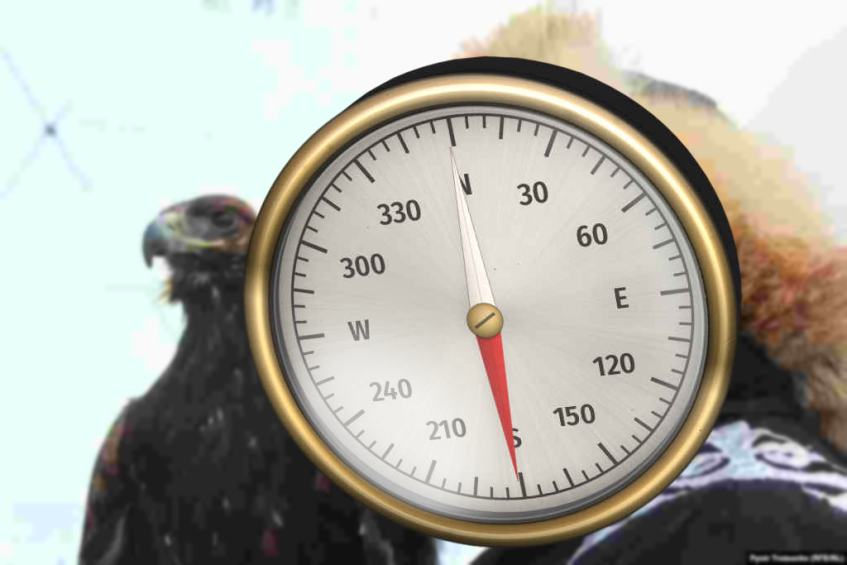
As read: **180** °
